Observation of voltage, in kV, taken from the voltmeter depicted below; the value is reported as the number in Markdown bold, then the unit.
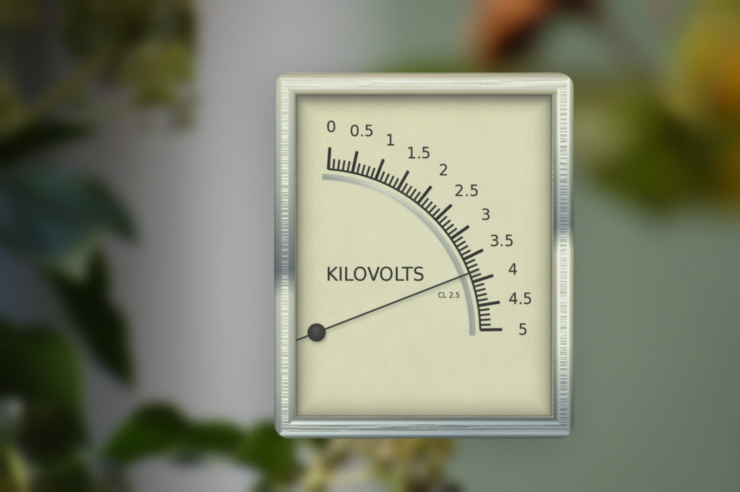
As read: **3.8** kV
